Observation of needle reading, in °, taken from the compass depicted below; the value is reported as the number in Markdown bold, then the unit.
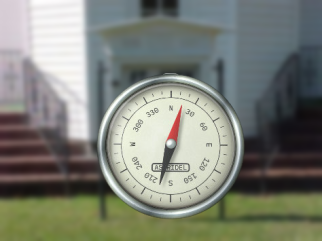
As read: **15** °
